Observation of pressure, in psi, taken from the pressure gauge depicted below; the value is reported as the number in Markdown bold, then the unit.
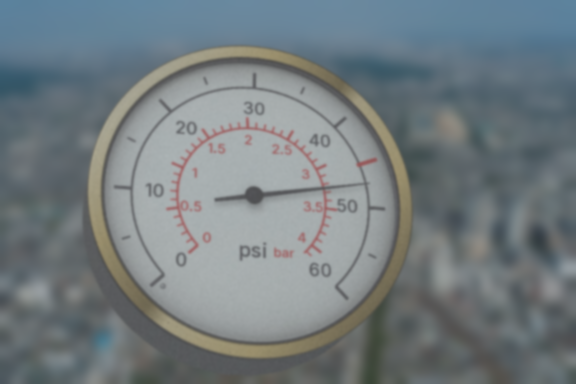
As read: **47.5** psi
